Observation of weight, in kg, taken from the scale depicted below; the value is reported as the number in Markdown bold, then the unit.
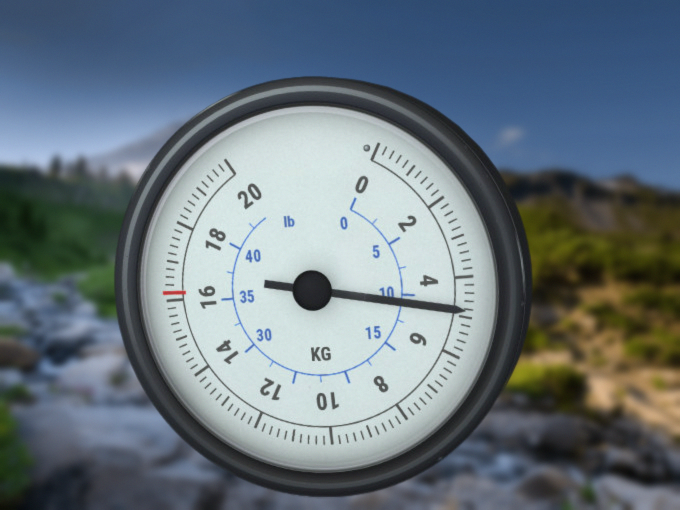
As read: **4.8** kg
